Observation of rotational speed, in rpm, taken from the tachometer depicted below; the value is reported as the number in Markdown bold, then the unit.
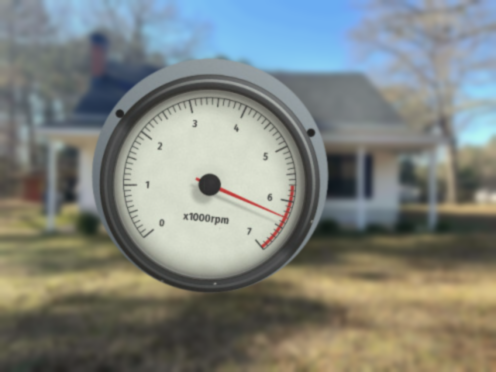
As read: **6300** rpm
